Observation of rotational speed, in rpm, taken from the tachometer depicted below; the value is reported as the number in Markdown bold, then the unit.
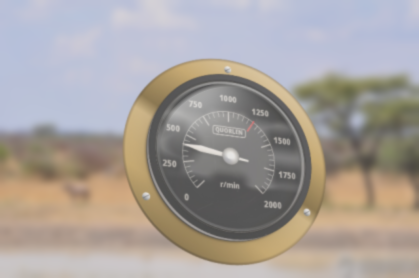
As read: **400** rpm
